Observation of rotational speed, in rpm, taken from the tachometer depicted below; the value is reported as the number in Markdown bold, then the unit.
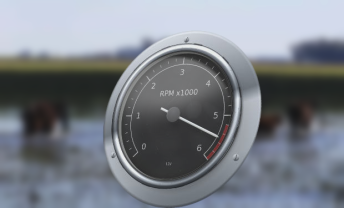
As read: **5500** rpm
